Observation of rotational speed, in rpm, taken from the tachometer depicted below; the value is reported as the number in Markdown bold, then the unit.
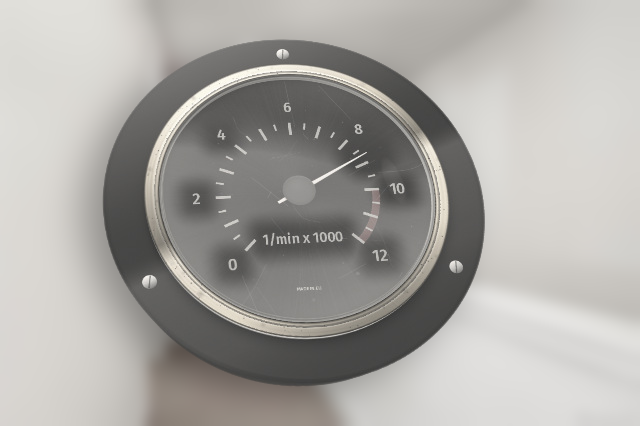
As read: **8750** rpm
